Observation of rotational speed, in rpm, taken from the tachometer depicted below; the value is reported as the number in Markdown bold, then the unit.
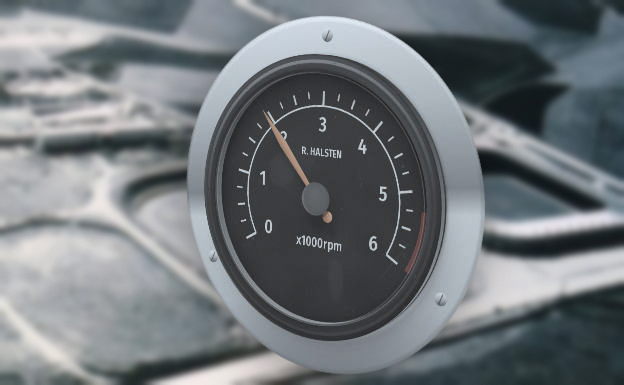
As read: **2000** rpm
